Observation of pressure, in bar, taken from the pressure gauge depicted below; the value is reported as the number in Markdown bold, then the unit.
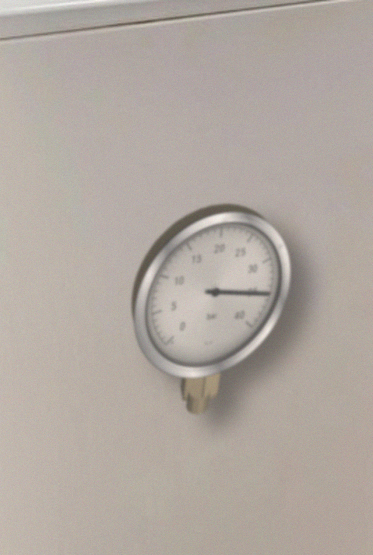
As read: **35** bar
